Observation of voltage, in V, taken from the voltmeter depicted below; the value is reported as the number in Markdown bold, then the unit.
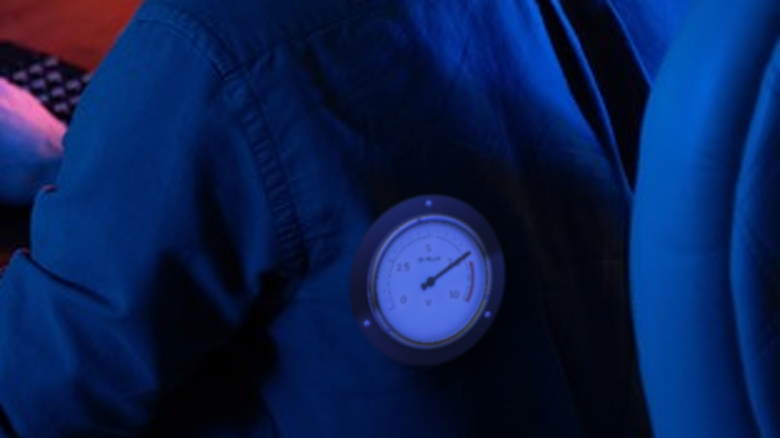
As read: **7.5** V
